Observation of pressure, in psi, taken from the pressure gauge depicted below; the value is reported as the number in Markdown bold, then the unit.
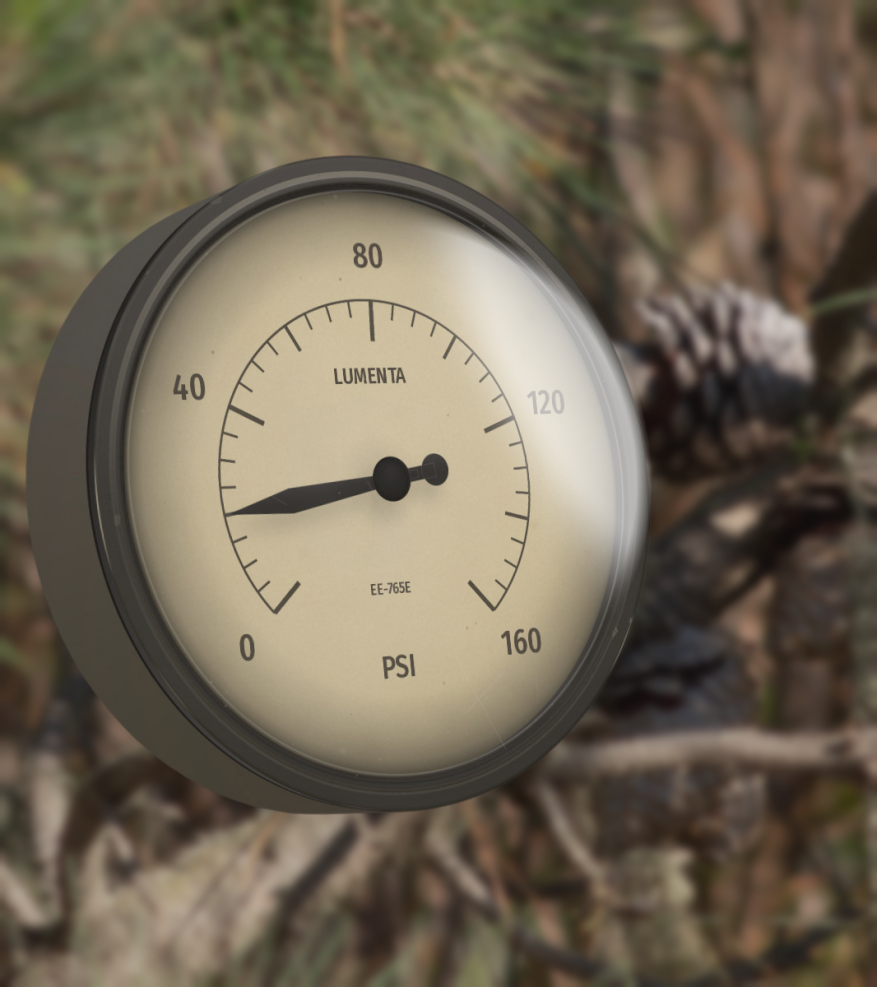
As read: **20** psi
